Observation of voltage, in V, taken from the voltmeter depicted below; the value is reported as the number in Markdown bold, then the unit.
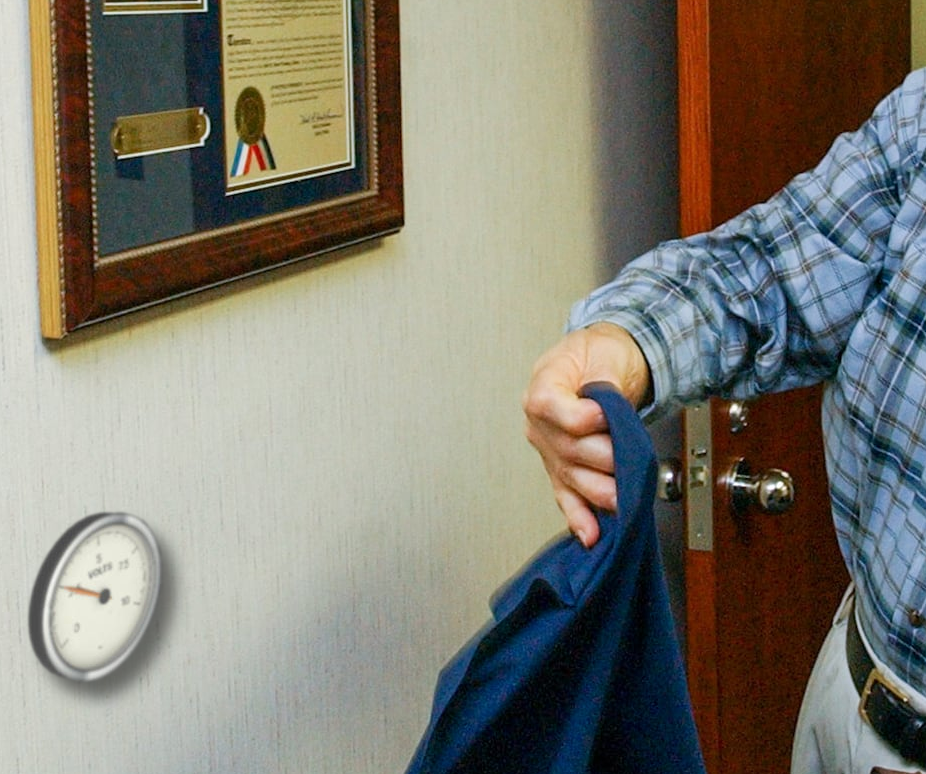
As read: **2.5** V
